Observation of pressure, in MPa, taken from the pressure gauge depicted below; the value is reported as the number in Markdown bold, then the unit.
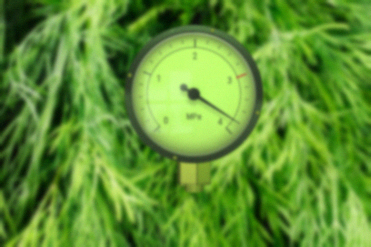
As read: **3.8** MPa
